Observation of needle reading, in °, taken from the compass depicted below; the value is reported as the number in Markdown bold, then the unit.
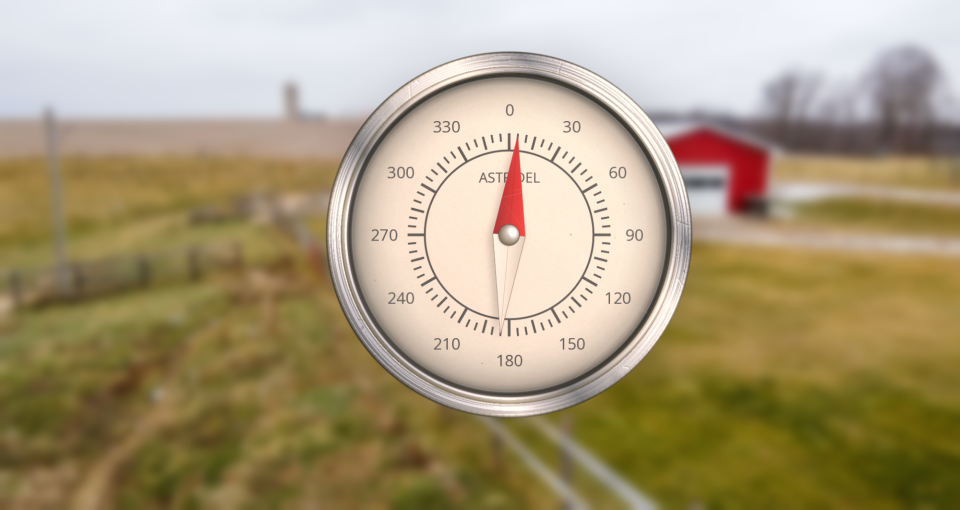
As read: **5** °
